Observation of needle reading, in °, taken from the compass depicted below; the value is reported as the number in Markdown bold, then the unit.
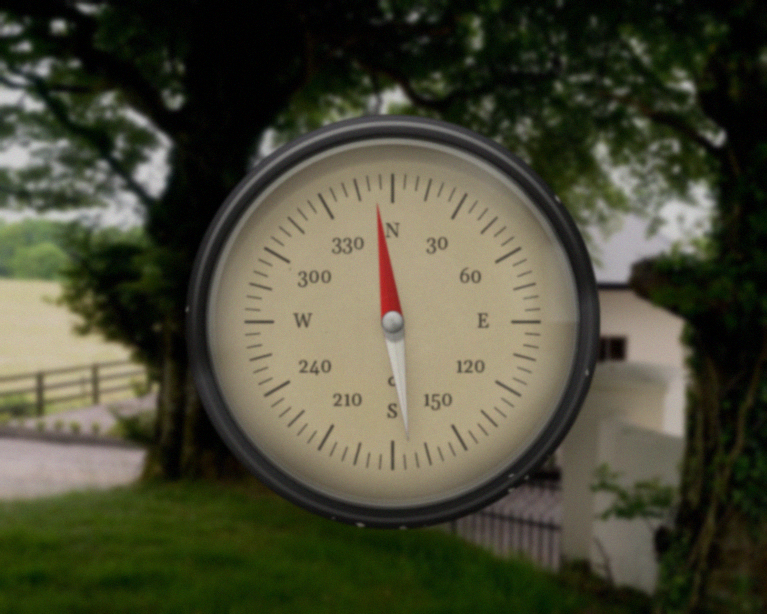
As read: **352.5** °
